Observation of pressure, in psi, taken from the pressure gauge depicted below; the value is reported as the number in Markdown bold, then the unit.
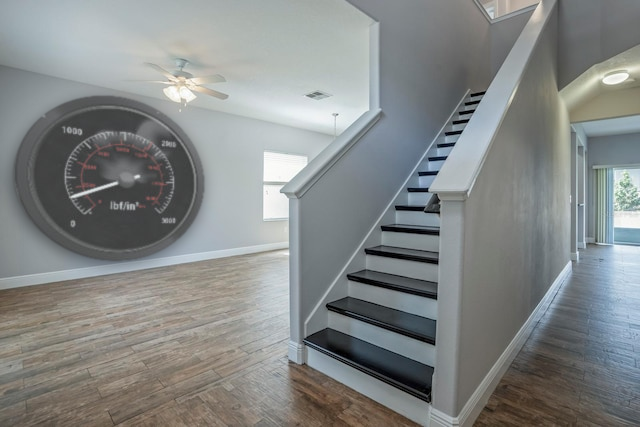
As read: **250** psi
